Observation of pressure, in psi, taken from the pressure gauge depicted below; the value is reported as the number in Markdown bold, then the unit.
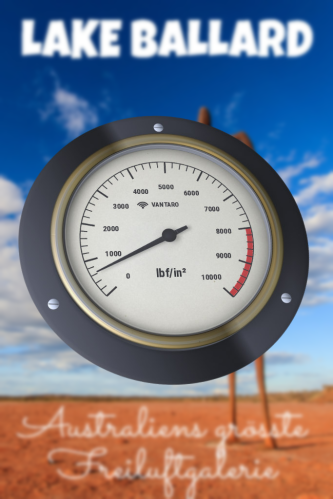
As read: **600** psi
